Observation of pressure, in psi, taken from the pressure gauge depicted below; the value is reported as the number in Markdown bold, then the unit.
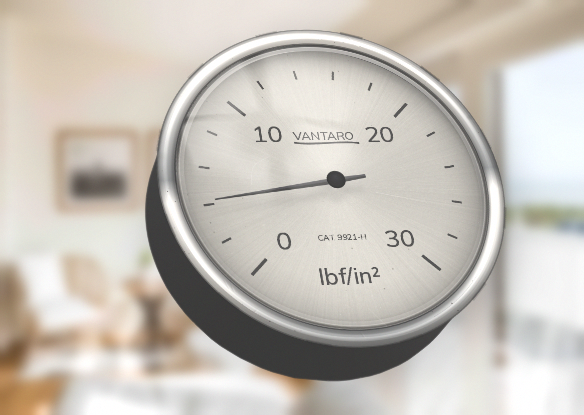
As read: **4** psi
